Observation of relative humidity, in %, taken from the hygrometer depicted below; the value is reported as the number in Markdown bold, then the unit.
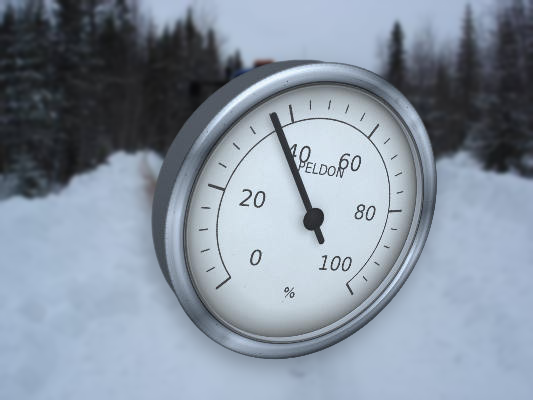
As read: **36** %
